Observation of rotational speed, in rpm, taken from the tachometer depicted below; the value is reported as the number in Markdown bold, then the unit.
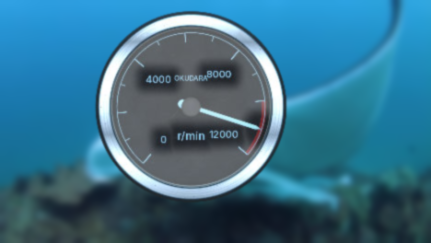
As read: **11000** rpm
